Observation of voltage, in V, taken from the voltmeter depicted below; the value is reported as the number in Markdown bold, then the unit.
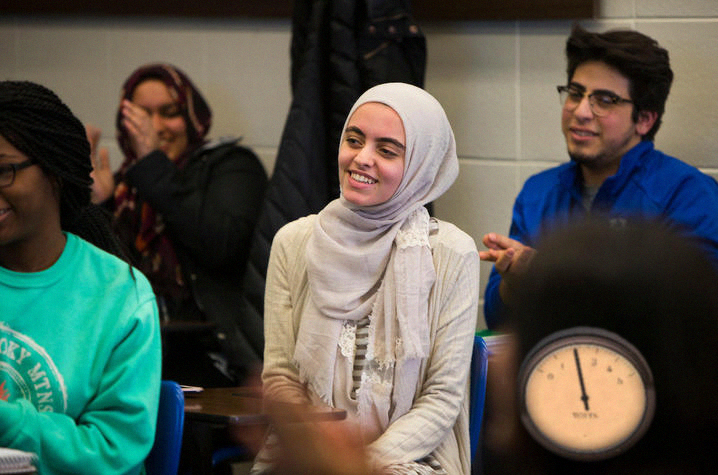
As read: **2** V
